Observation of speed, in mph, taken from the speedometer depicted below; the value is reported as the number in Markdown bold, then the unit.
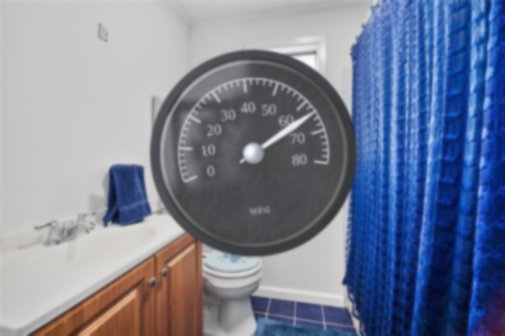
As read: **64** mph
